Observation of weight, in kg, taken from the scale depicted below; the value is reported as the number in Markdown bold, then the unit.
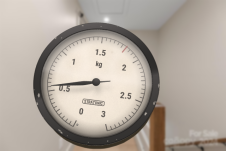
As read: **0.55** kg
